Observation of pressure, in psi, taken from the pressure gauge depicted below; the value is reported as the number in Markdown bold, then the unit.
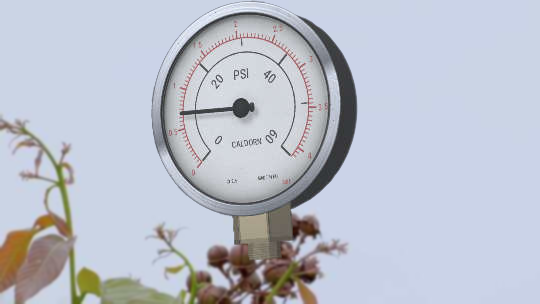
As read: **10** psi
